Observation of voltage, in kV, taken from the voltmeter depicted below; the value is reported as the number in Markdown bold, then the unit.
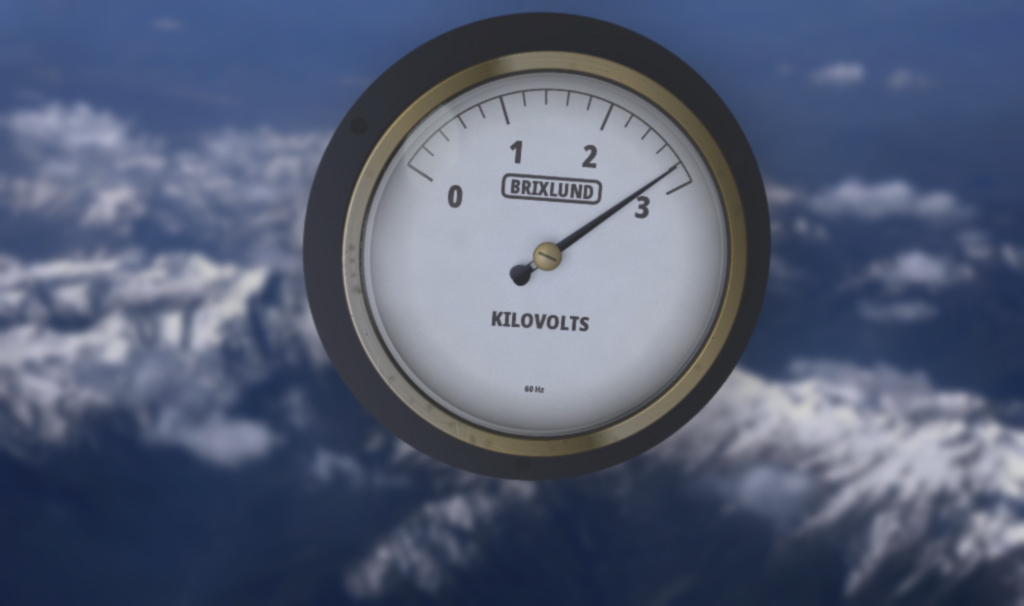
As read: **2.8** kV
